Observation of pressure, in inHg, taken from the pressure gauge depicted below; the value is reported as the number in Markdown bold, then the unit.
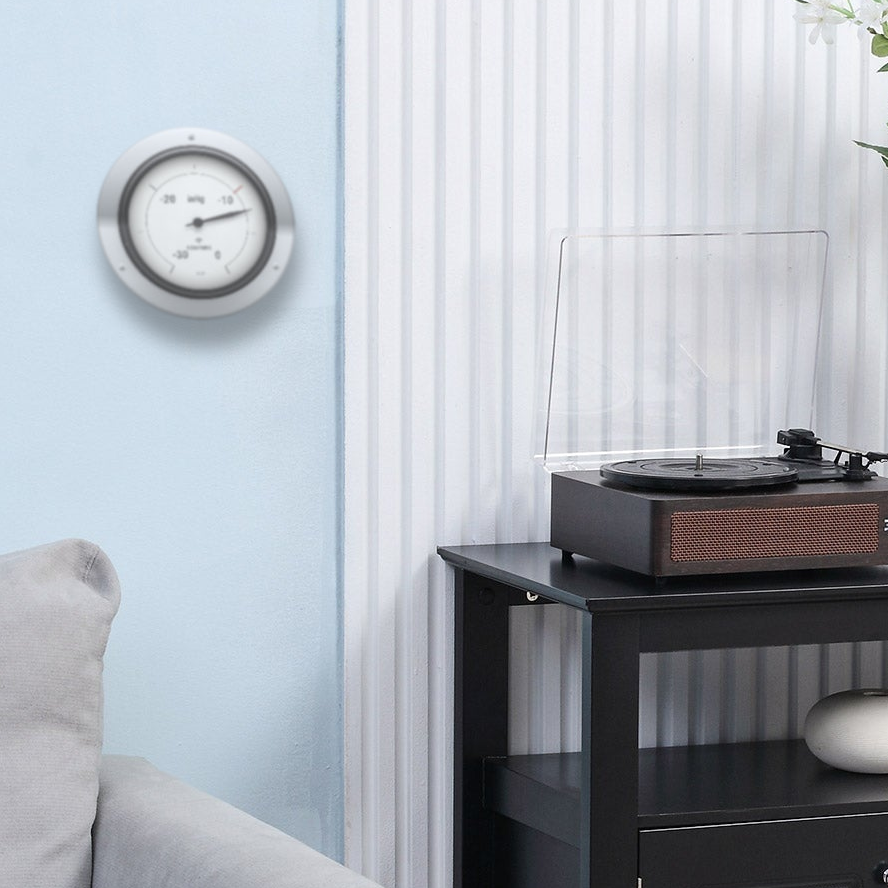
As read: **-7.5** inHg
